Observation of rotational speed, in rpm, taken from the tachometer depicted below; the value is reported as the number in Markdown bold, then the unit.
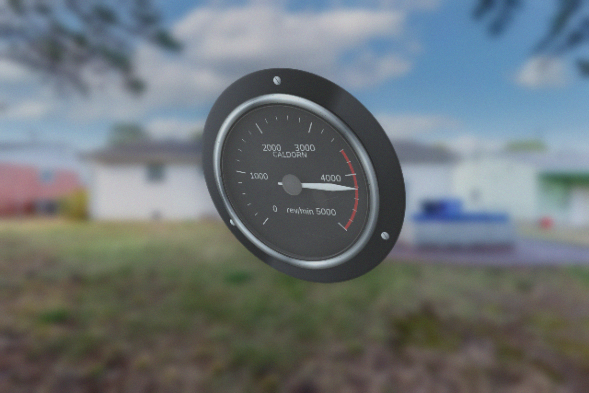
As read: **4200** rpm
